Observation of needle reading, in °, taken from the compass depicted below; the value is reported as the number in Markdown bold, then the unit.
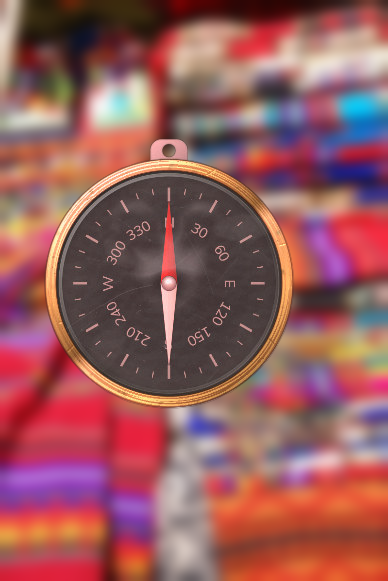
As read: **0** °
